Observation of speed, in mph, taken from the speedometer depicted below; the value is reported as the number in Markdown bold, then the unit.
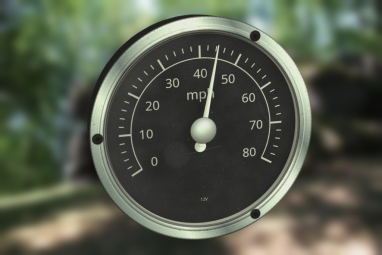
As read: **44** mph
